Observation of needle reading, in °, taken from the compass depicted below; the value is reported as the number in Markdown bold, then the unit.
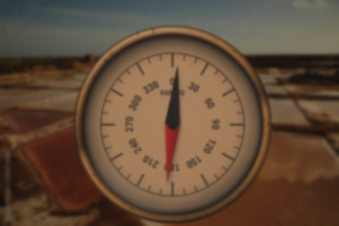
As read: **185** °
